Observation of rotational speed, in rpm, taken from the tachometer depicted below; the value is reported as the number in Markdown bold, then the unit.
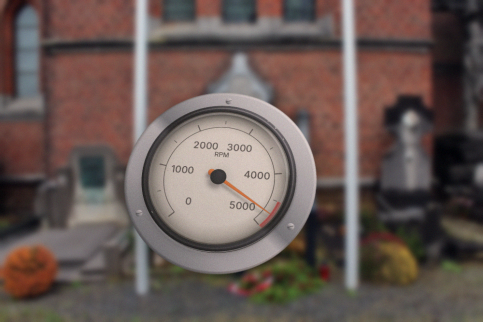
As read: **4750** rpm
